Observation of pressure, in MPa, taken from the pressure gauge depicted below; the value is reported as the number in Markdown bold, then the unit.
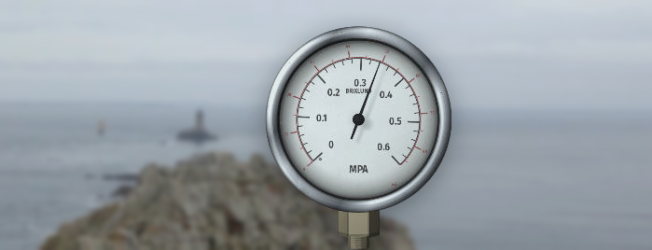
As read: **0.34** MPa
